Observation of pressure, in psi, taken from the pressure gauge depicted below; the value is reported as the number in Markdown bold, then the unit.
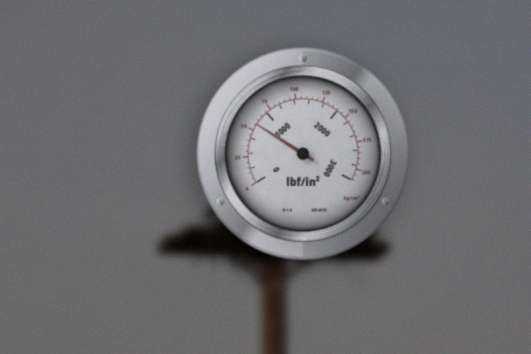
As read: **800** psi
